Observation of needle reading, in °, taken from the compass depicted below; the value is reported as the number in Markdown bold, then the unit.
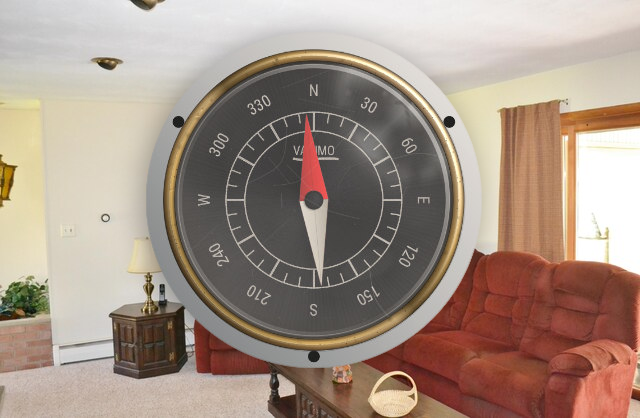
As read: **355** °
